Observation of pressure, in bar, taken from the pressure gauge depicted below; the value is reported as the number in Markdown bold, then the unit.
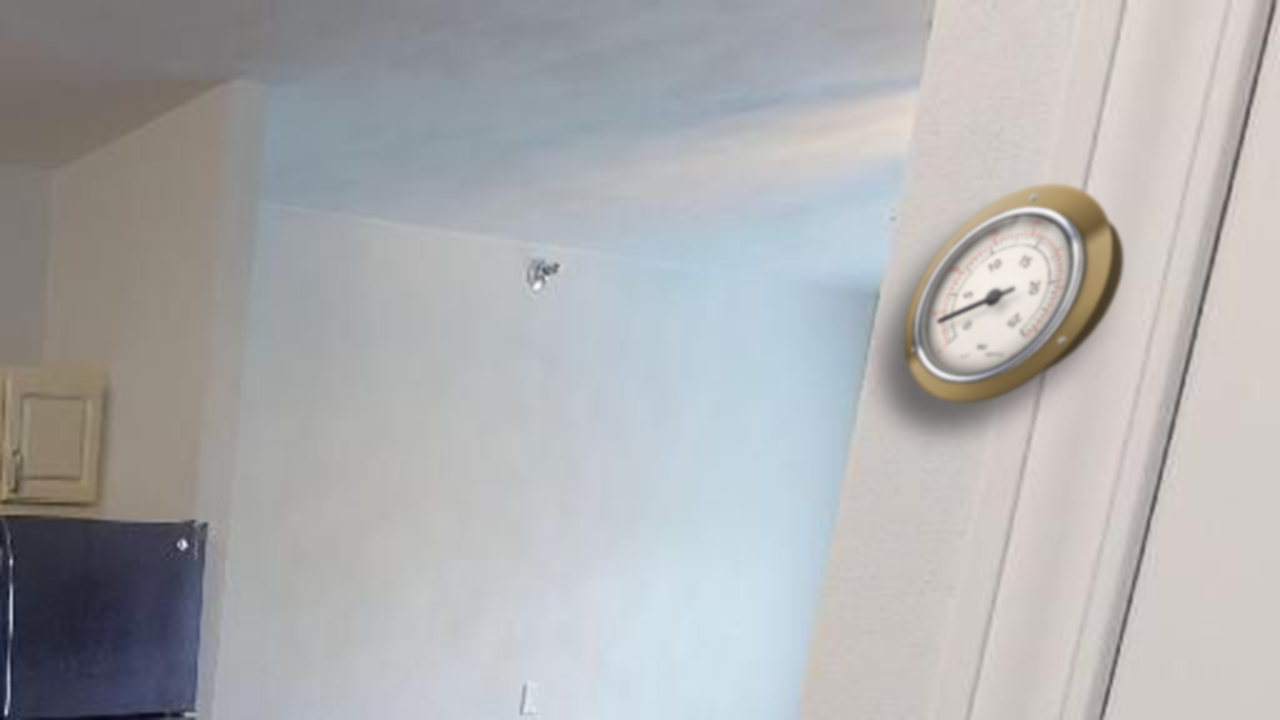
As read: **2.5** bar
